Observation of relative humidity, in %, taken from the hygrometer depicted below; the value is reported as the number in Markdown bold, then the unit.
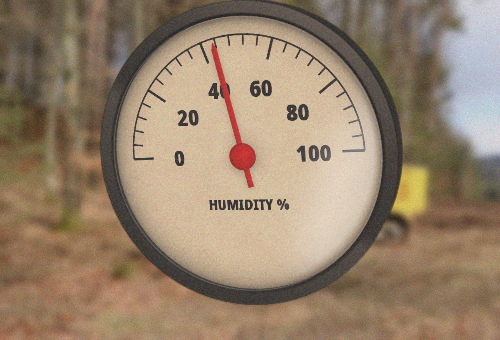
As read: **44** %
